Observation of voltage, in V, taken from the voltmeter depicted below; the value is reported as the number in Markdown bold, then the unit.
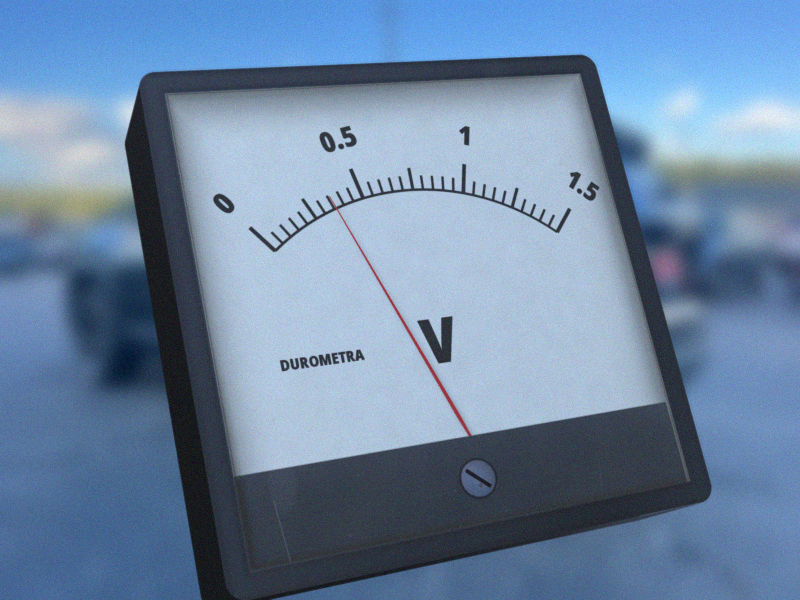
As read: **0.35** V
